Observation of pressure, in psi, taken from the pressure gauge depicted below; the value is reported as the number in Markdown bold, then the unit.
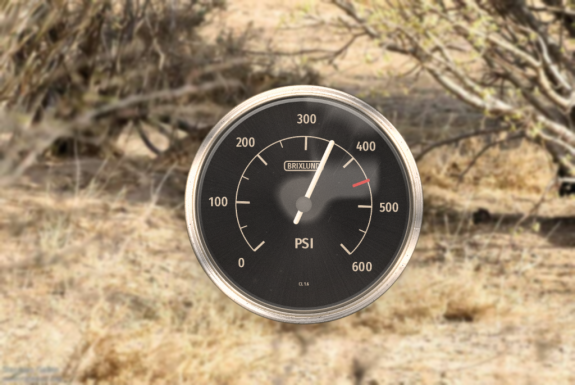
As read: **350** psi
